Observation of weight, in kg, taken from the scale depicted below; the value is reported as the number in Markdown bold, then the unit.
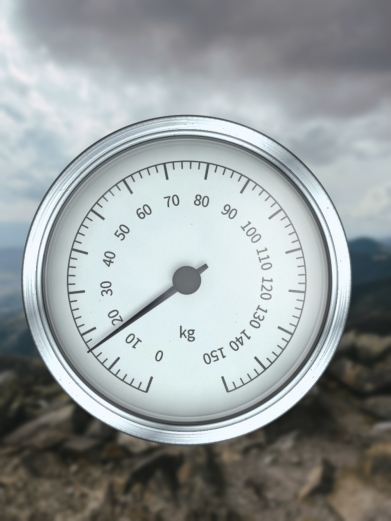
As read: **16** kg
